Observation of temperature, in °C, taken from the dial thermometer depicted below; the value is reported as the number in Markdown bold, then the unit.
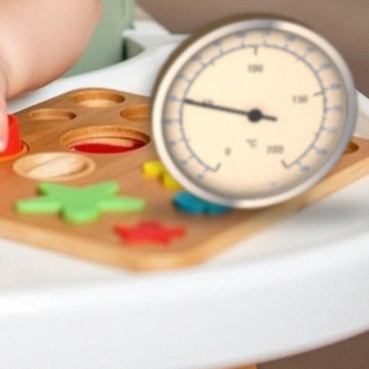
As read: **50** °C
